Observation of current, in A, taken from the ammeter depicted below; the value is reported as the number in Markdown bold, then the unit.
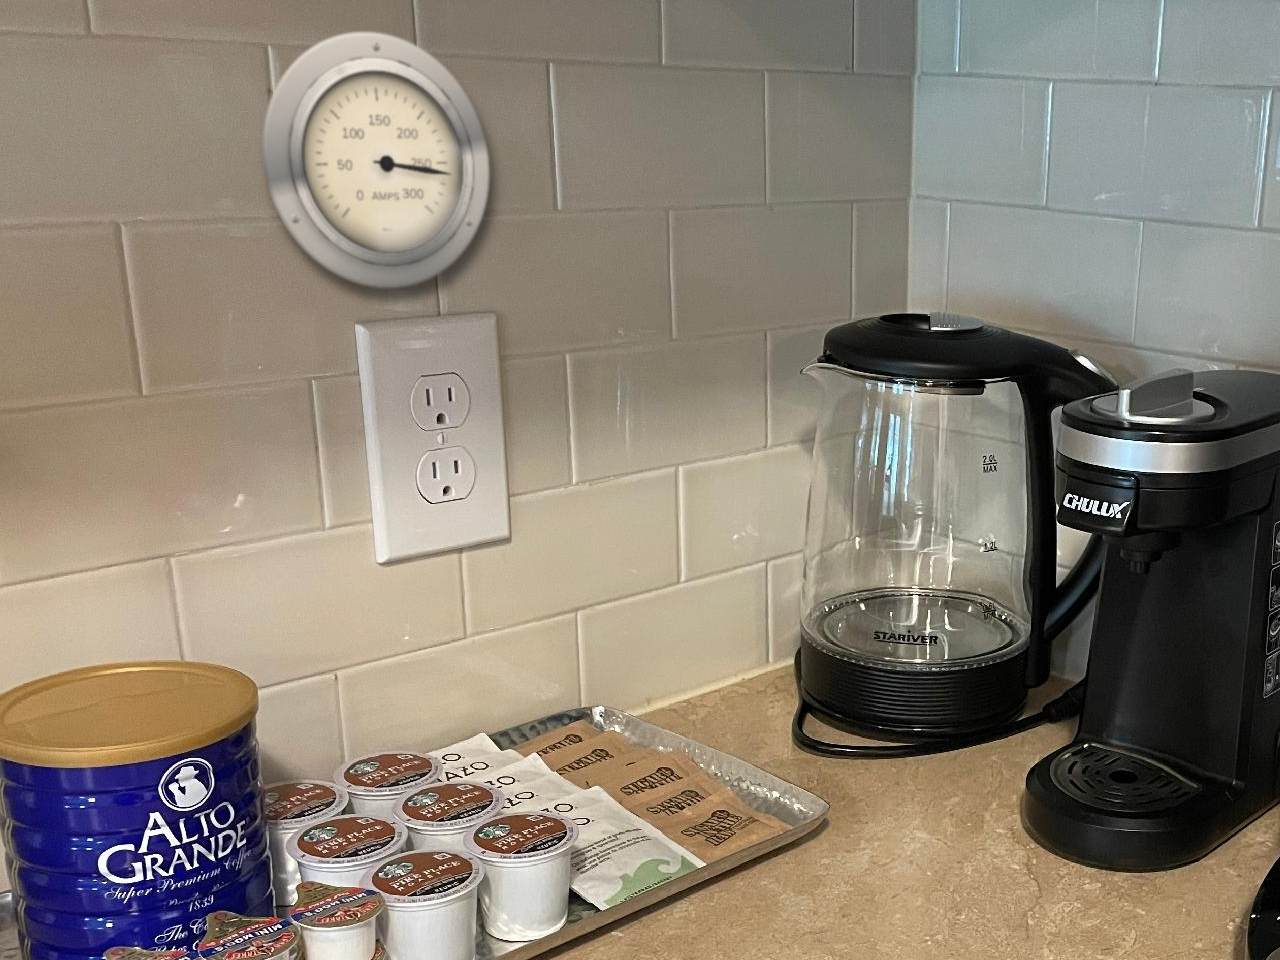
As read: **260** A
